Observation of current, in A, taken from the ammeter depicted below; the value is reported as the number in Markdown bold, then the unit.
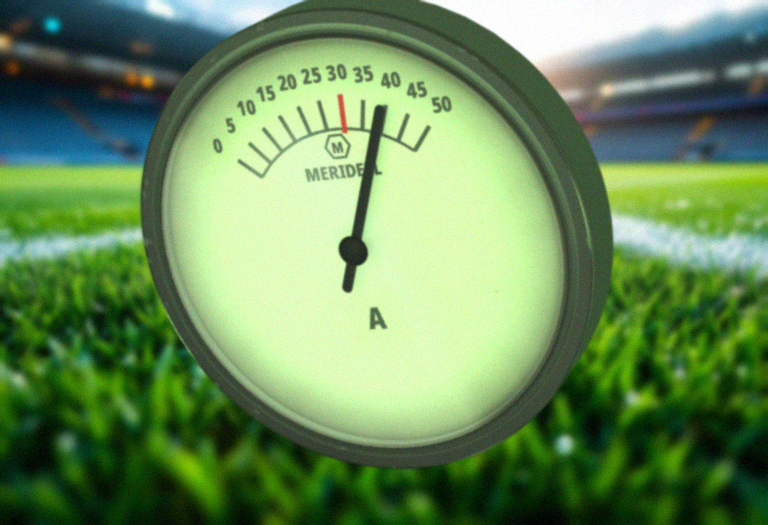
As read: **40** A
